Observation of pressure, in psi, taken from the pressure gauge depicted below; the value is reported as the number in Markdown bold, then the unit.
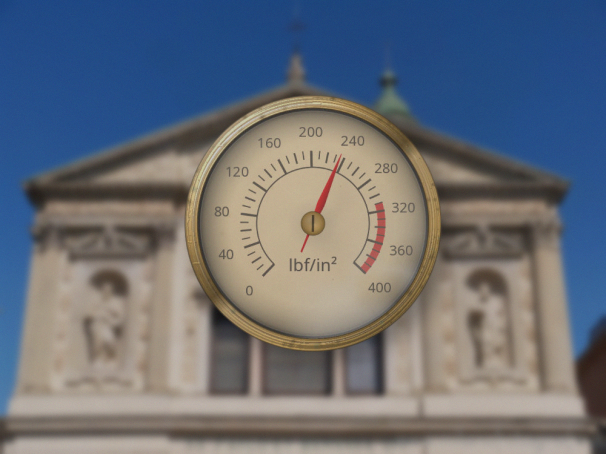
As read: **235** psi
